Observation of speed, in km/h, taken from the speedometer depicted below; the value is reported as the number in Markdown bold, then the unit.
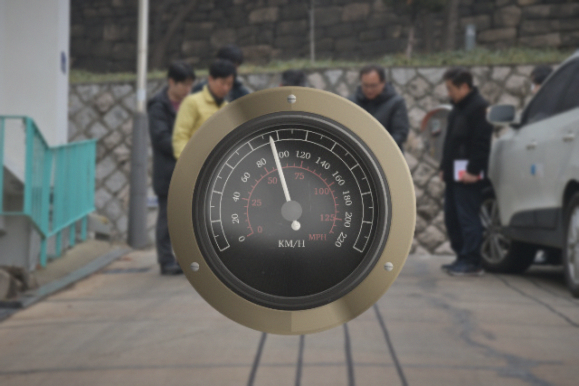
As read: **95** km/h
